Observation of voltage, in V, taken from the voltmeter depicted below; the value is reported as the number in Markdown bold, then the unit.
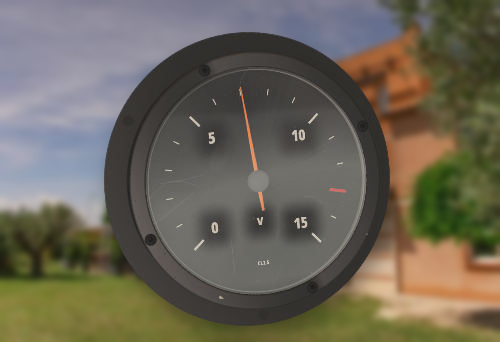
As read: **7** V
